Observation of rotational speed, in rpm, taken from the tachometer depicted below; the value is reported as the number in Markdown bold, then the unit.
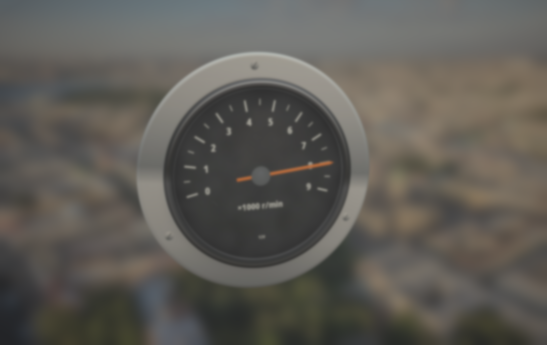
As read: **8000** rpm
